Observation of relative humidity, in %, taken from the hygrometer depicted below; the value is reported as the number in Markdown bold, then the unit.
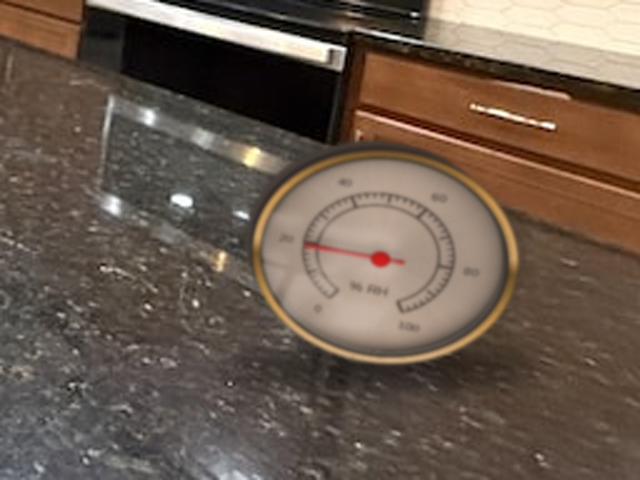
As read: **20** %
